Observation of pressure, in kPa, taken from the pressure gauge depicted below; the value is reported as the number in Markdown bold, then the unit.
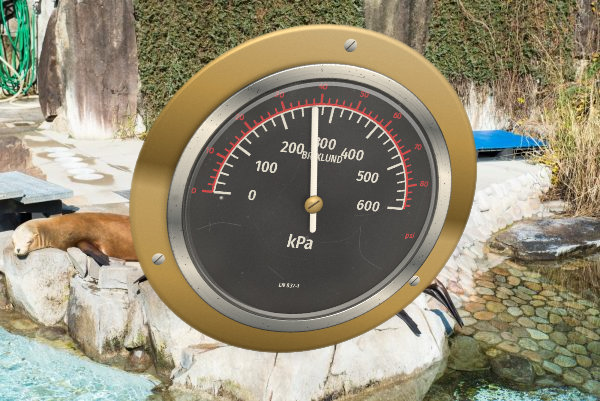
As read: **260** kPa
